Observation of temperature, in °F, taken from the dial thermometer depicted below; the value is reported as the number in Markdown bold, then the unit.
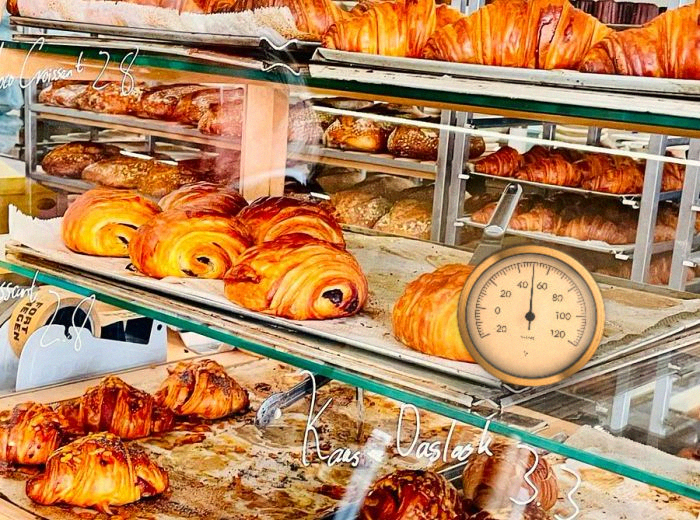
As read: **50** °F
